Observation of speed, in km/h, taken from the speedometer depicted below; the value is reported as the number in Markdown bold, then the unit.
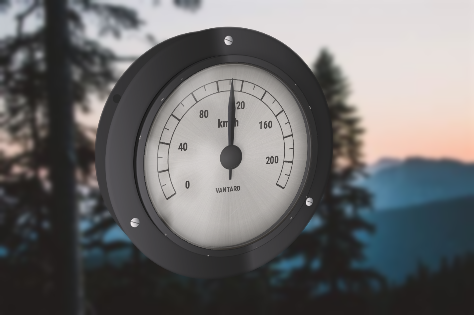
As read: **110** km/h
